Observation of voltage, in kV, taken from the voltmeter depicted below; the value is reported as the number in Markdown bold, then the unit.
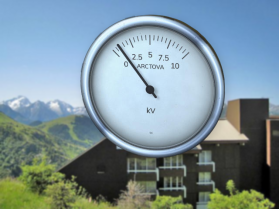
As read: **1** kV
